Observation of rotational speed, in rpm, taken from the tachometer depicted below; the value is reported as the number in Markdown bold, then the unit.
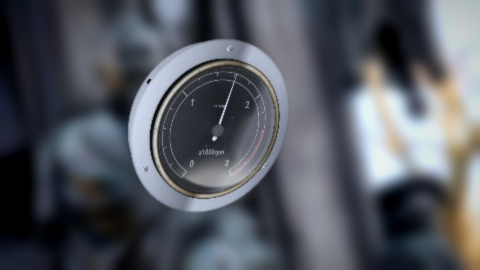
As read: **1600** rpm
